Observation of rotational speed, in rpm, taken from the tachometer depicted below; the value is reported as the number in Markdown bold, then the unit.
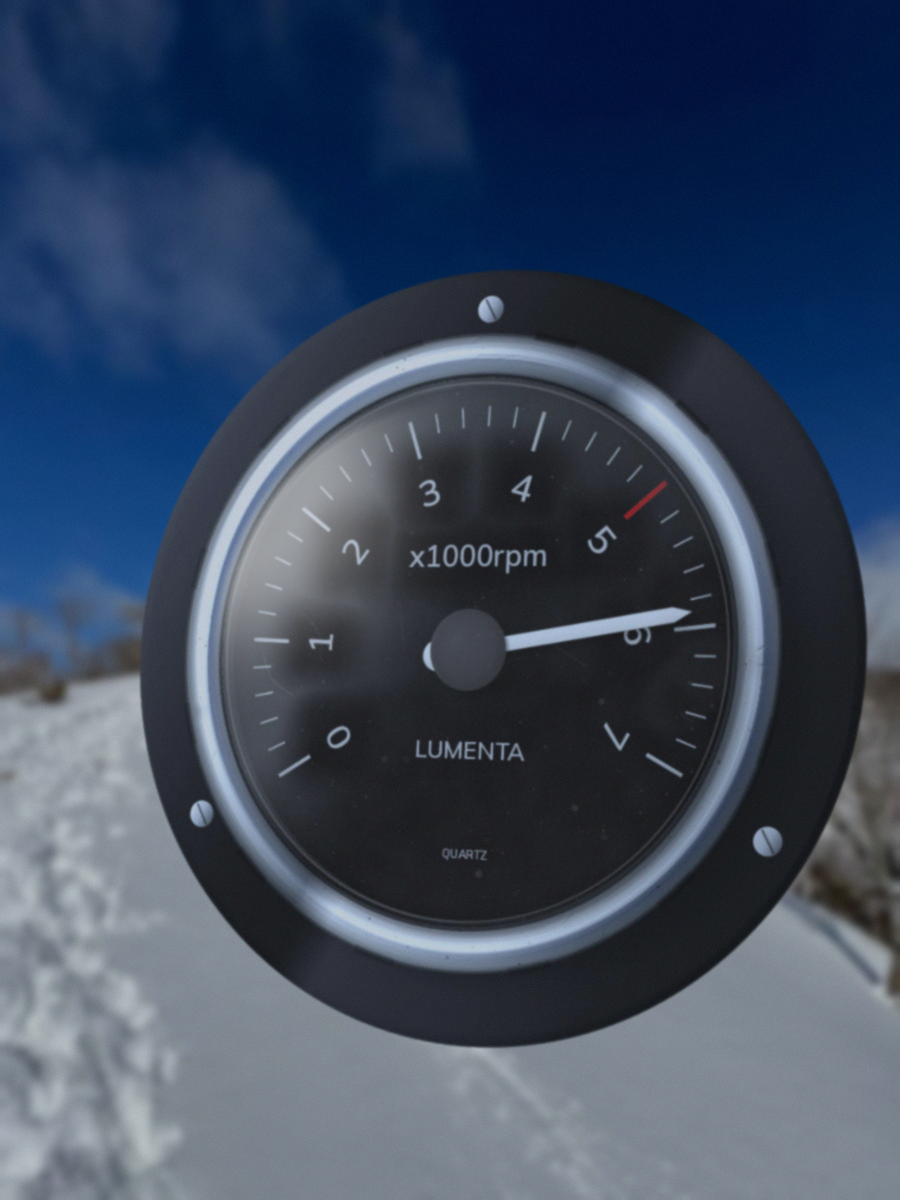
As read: **5900** rpm
